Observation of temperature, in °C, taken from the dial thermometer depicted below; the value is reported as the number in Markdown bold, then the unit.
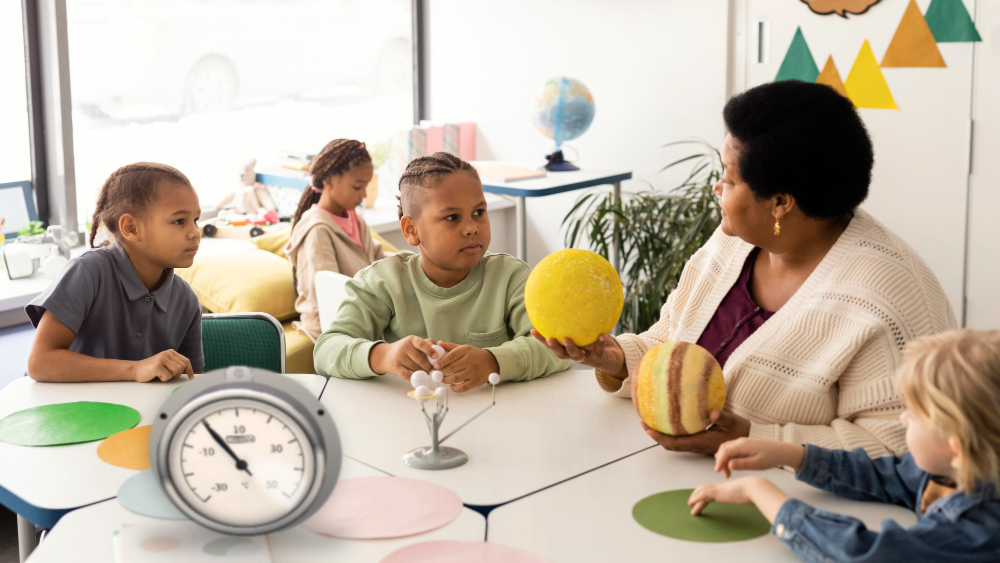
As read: **0** °C
